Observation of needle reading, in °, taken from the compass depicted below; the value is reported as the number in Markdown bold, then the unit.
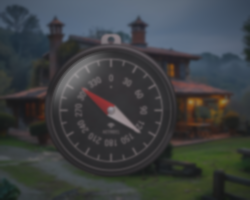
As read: **307.5** °
